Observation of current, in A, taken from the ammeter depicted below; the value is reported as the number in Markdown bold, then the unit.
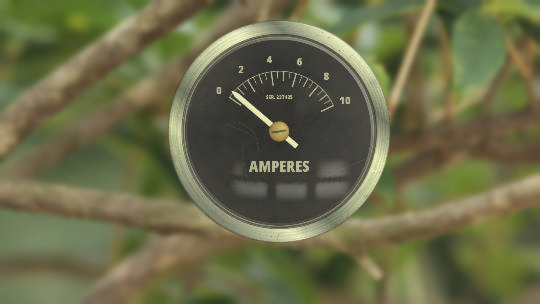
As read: **0.5** A
